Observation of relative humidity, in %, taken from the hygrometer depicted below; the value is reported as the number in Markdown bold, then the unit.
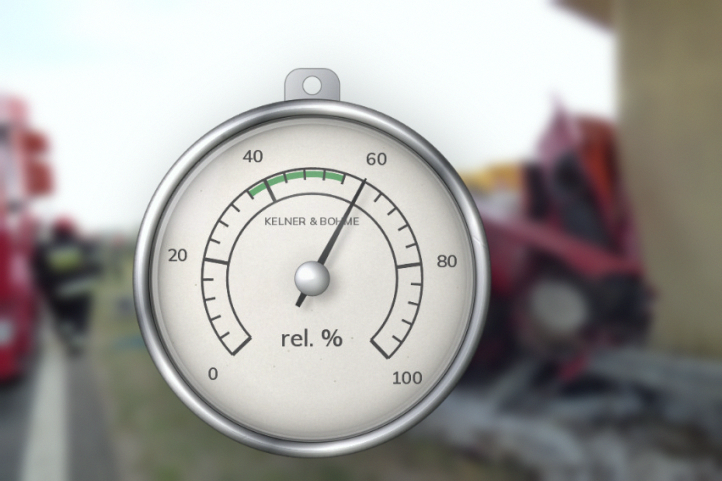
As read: **60** %
